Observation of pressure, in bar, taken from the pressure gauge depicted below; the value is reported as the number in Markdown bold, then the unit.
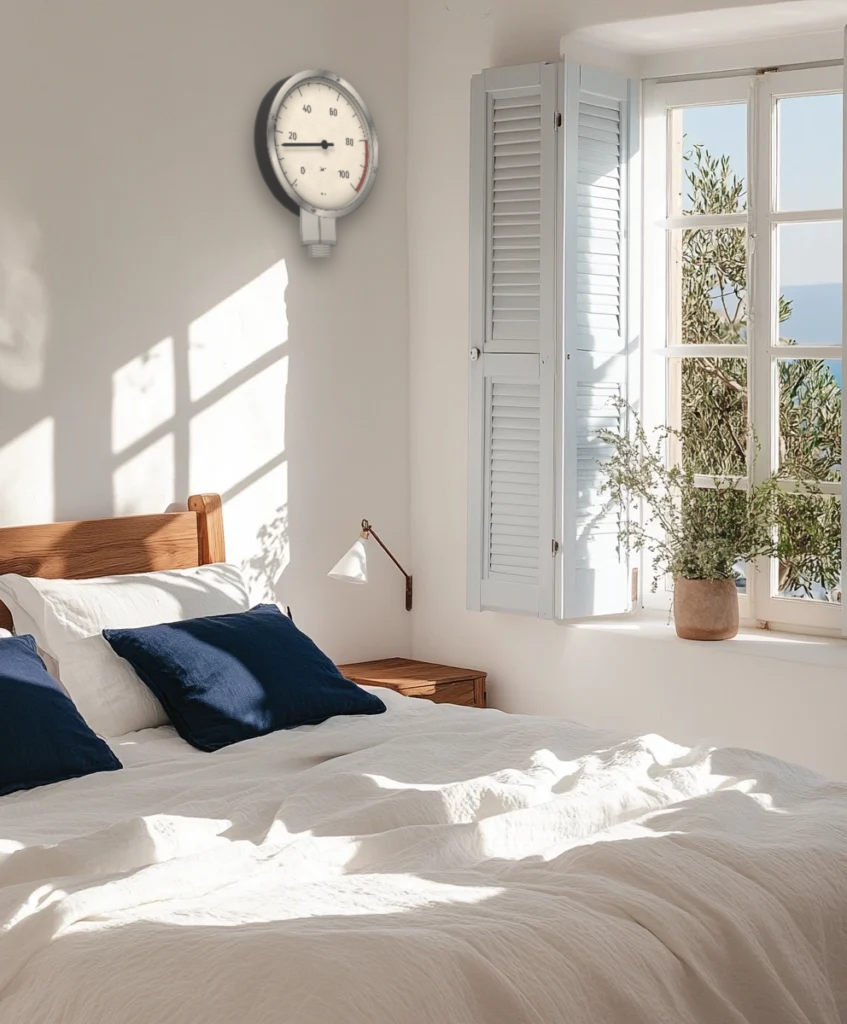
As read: **15** bar
